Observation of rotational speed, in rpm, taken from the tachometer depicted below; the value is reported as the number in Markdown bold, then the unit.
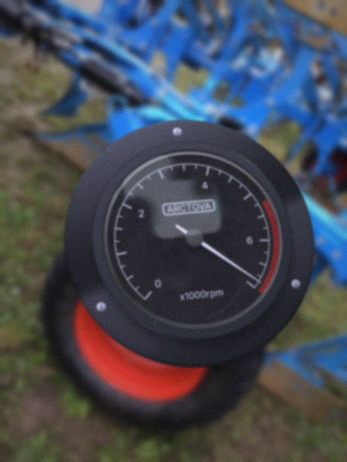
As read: **6875** rpm
